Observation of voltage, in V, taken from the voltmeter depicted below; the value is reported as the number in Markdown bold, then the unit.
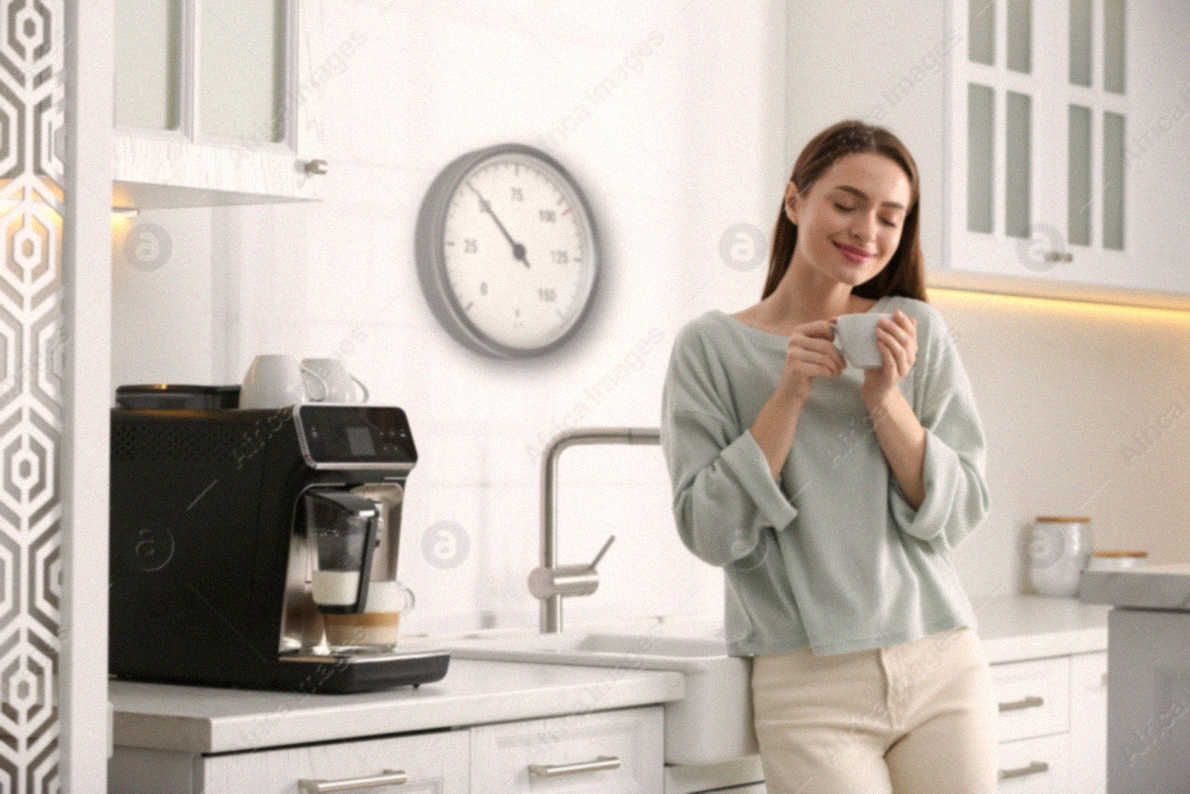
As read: **50** V
